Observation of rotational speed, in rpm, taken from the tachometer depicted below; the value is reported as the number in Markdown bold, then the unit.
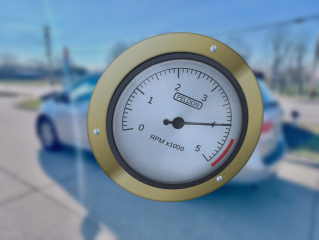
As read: **4000** rpm
